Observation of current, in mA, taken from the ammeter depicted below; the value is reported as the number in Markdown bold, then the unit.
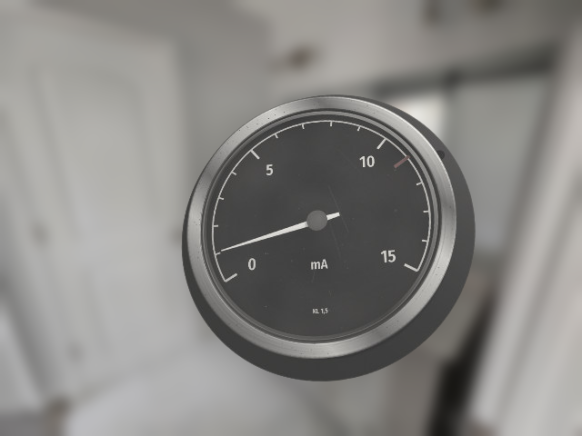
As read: **1** mA
